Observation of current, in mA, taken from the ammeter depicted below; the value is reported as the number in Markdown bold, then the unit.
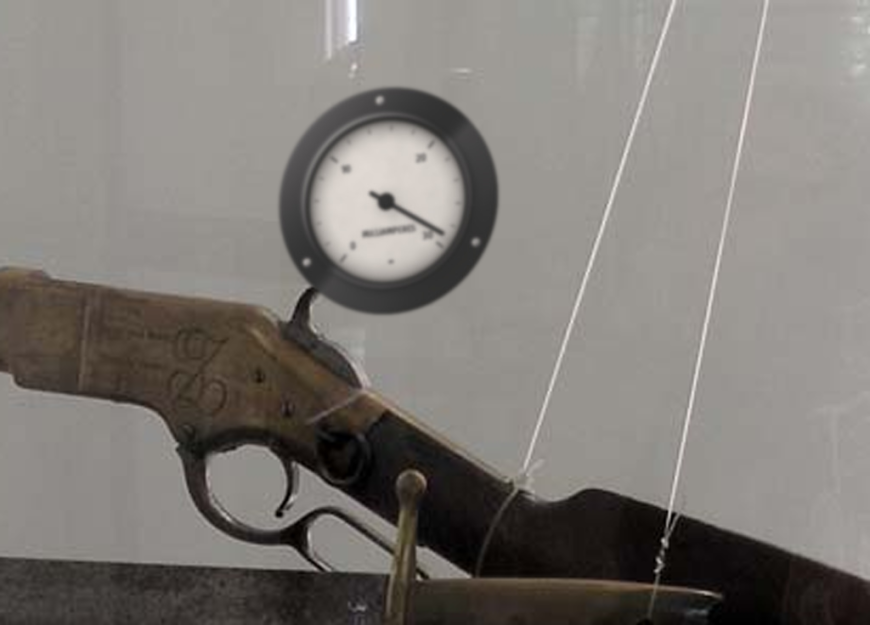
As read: **29** mA
